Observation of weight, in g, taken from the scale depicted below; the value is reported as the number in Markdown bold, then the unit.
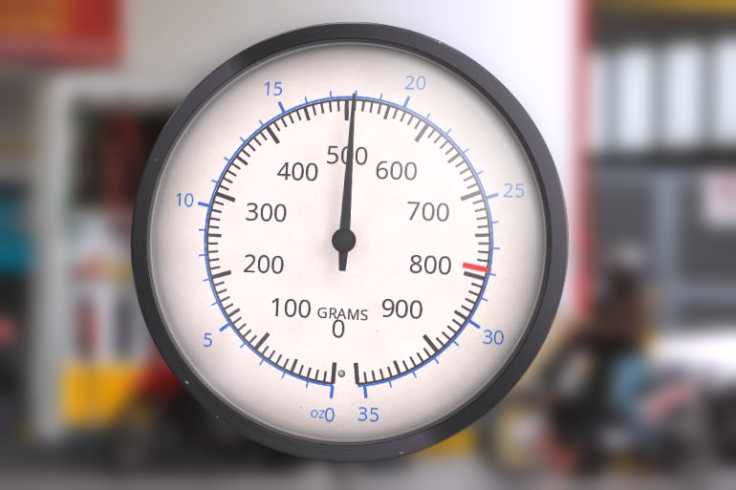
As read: **510** g
